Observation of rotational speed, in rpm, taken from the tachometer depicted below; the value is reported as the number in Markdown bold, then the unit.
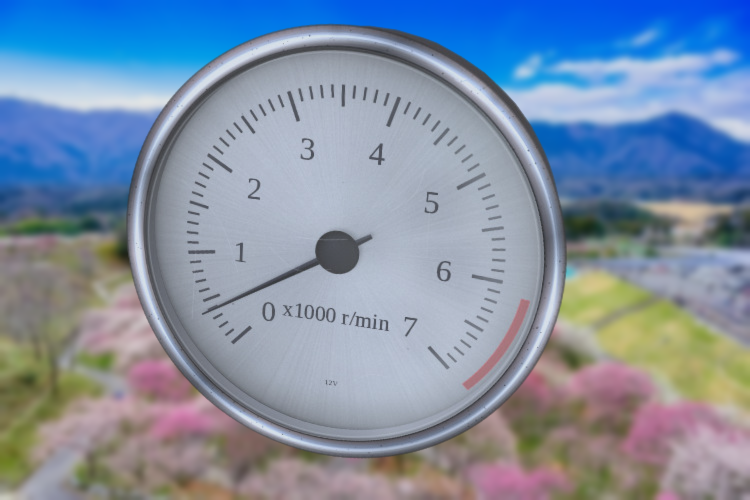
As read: **400** rpm
